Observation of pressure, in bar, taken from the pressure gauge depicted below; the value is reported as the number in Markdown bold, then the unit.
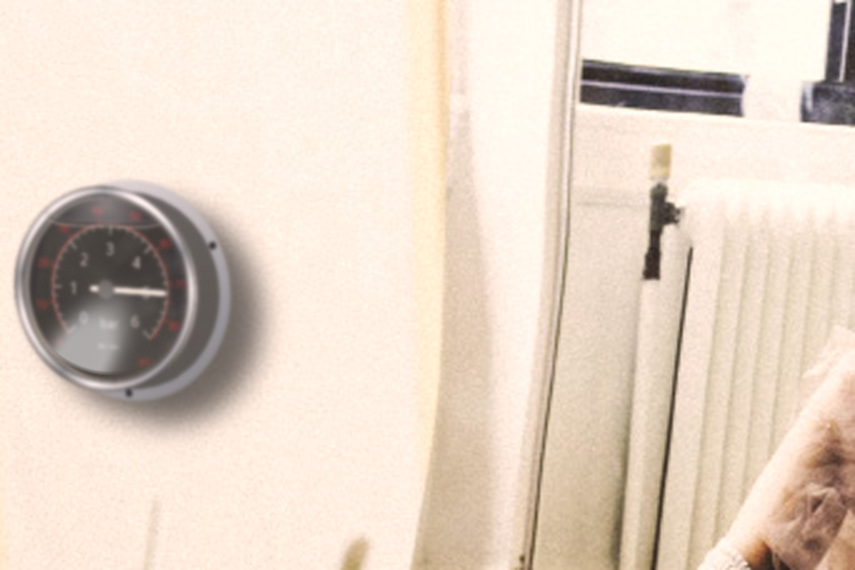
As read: **5** bar
